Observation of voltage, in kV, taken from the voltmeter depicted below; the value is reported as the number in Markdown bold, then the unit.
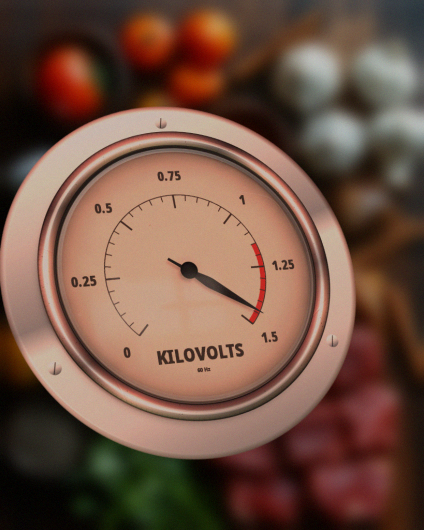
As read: **1.45** kV
